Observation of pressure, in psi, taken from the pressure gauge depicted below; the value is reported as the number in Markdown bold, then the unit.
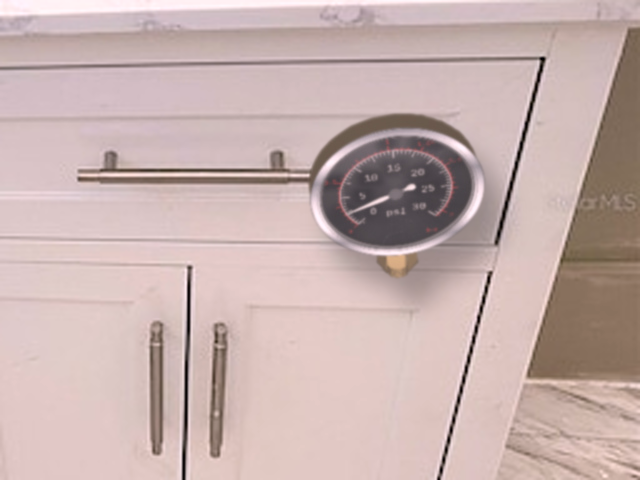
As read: **2.5** psi
